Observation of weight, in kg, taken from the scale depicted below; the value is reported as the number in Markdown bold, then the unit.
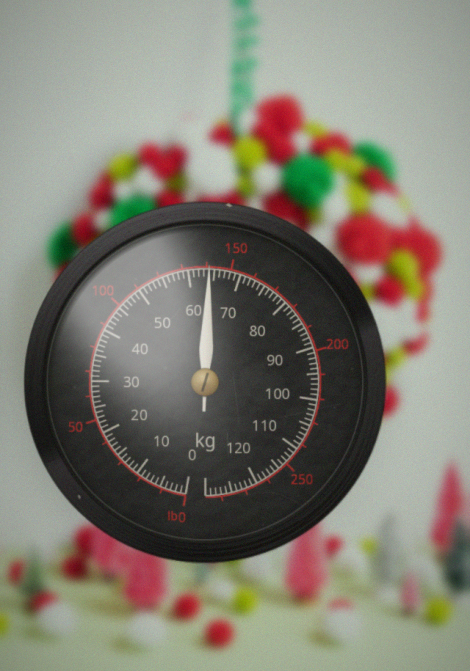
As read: **64** kg
